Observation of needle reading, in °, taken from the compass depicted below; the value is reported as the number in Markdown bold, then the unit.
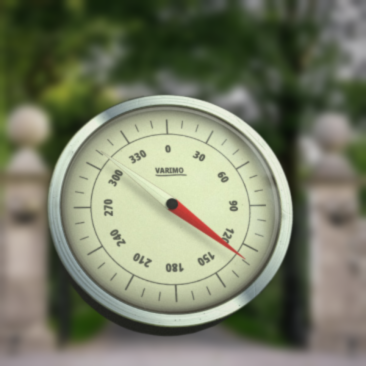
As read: **130** °
